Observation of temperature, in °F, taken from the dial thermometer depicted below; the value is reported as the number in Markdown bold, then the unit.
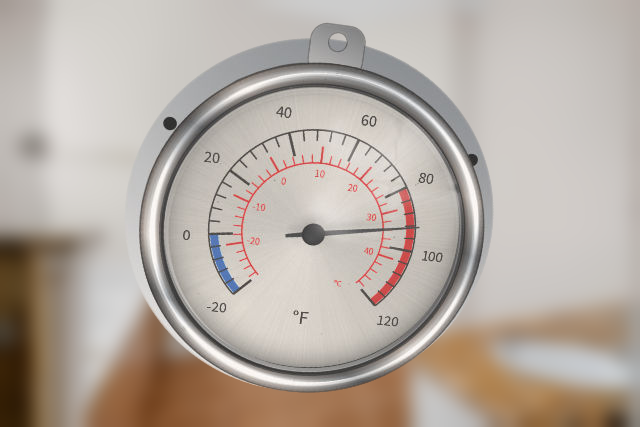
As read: **92** °F
